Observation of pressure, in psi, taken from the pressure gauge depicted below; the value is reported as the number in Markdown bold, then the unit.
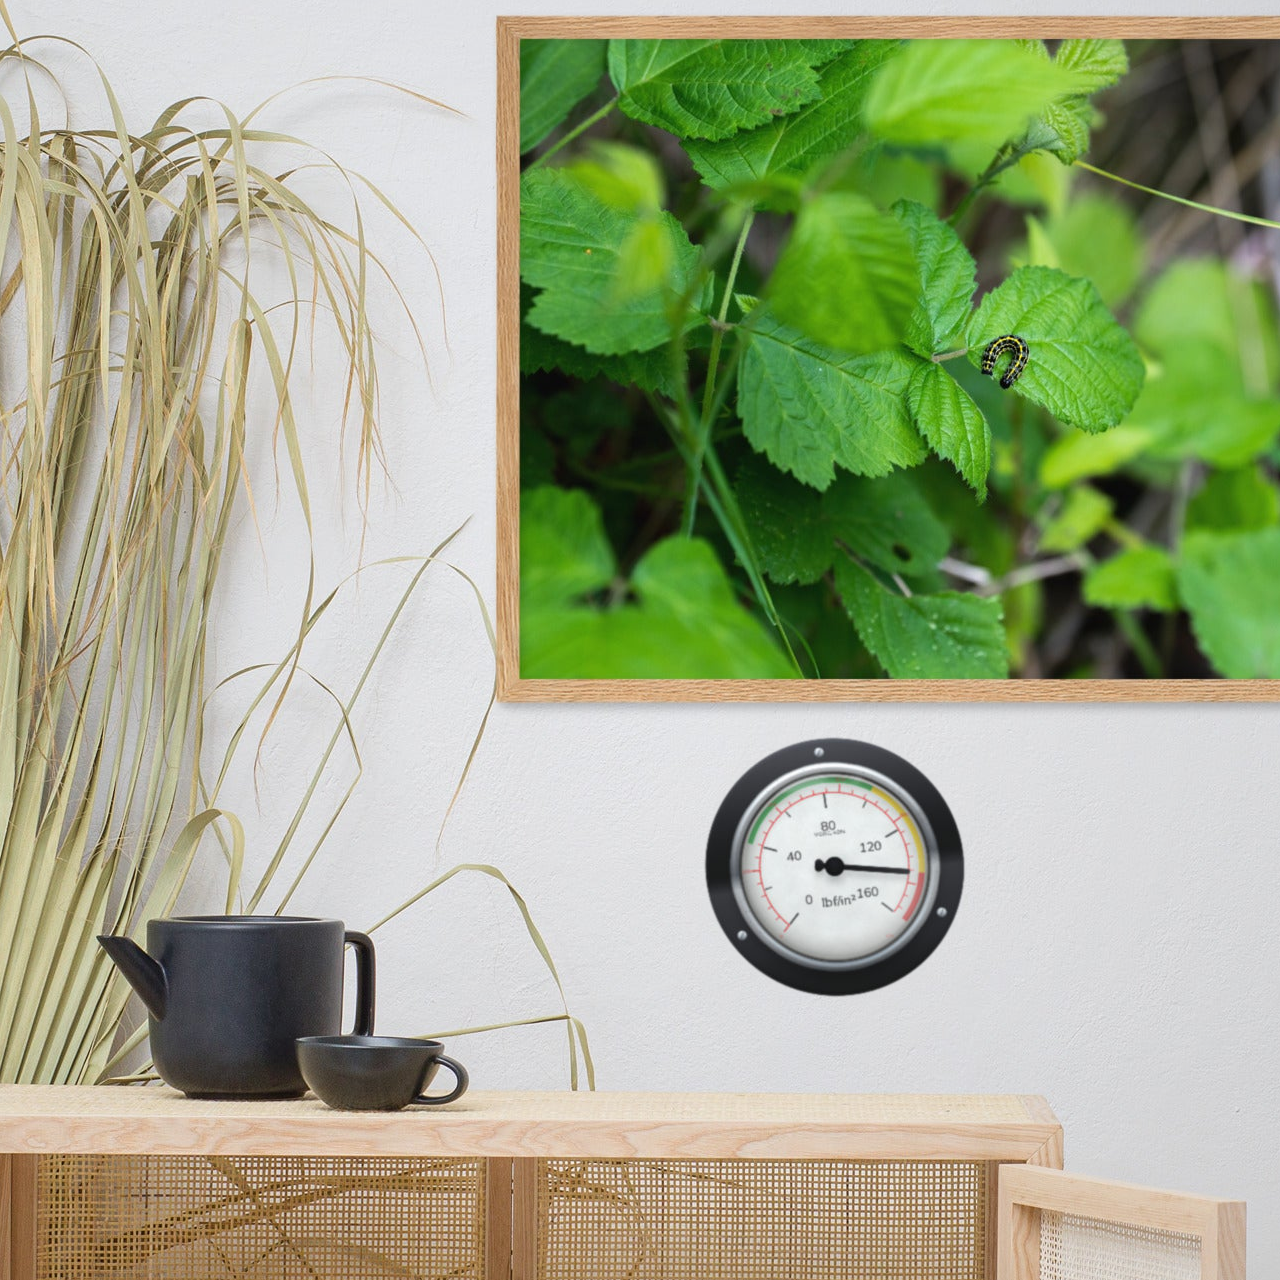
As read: **140** psi
